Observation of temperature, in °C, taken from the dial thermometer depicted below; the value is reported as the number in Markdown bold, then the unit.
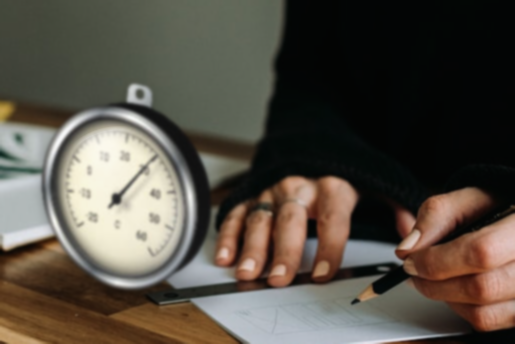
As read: **30** °C
